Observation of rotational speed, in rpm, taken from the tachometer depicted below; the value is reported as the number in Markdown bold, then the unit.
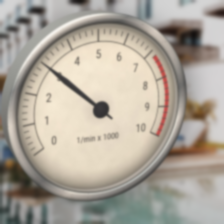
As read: **3000** rpm
